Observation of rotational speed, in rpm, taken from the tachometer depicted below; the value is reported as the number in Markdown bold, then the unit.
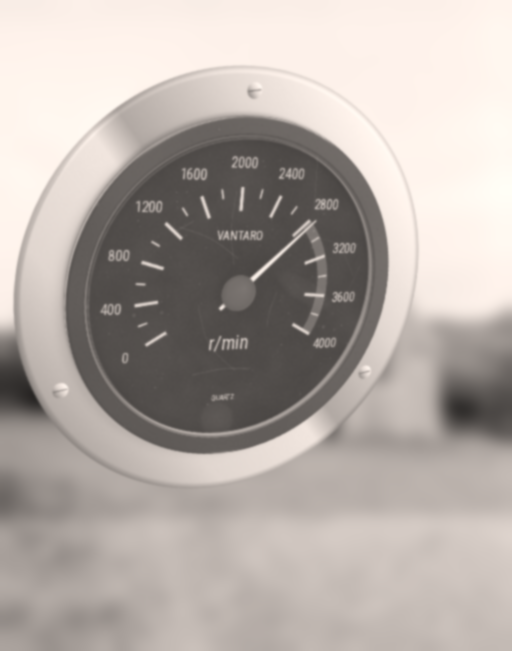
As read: **2800** rpm
